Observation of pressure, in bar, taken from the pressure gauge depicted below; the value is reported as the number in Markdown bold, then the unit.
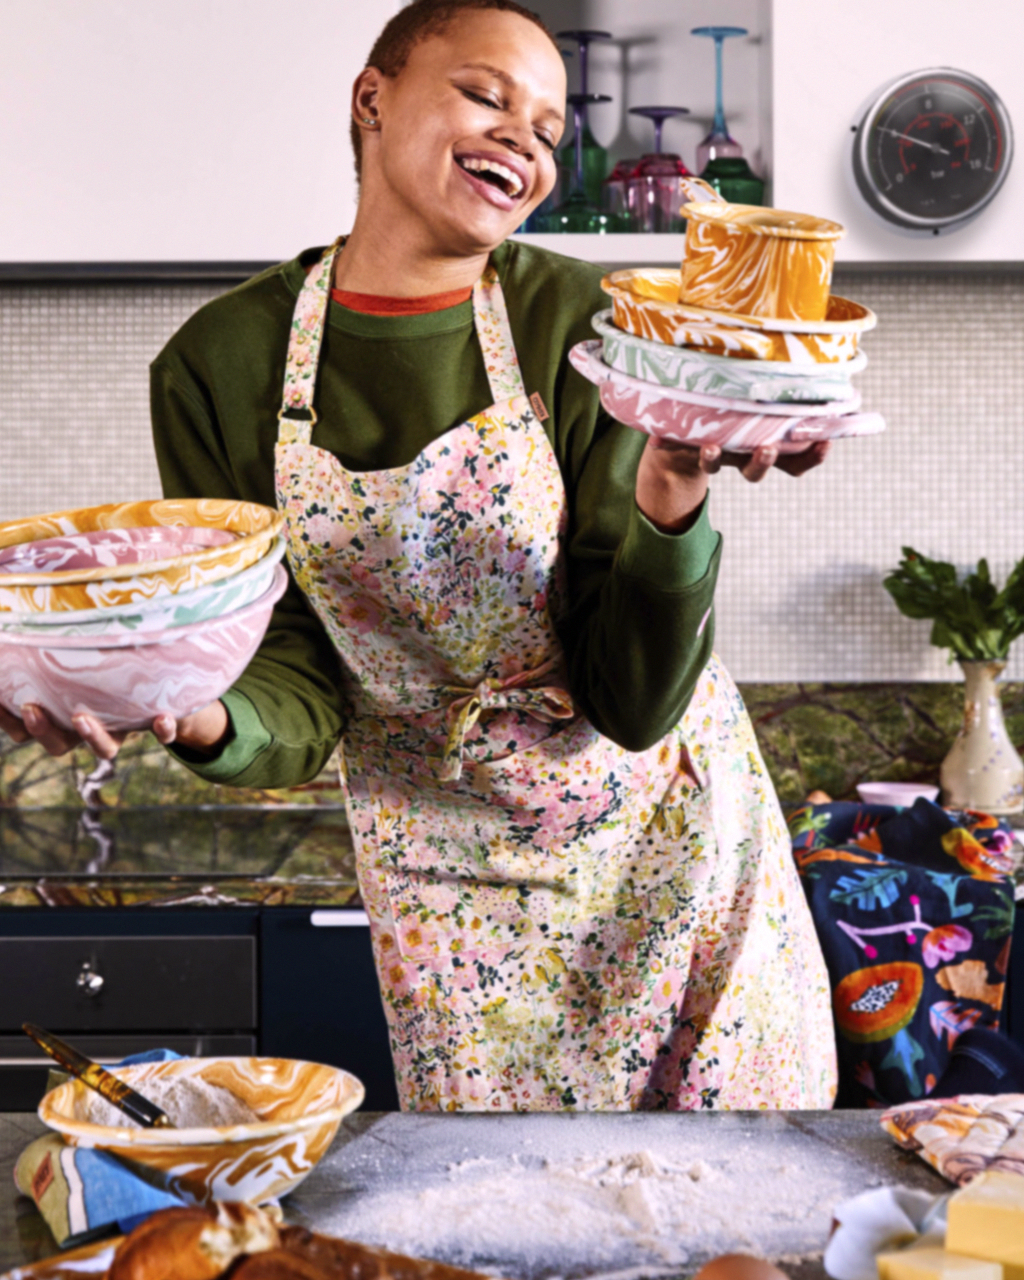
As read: **4** bar
